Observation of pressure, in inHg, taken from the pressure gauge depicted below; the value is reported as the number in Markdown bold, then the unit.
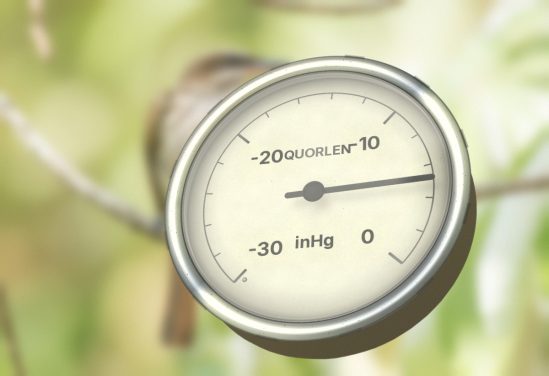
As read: **-5** inHg
